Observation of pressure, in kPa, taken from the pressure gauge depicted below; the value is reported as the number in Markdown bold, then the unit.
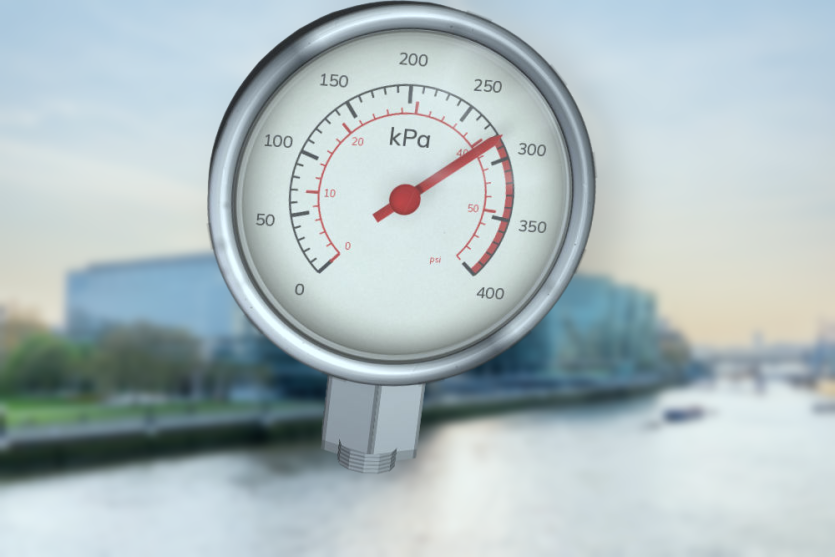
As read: **280** kPa
